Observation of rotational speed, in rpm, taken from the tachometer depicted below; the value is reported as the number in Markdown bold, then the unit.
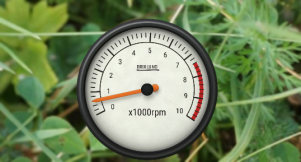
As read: **600** rpm
